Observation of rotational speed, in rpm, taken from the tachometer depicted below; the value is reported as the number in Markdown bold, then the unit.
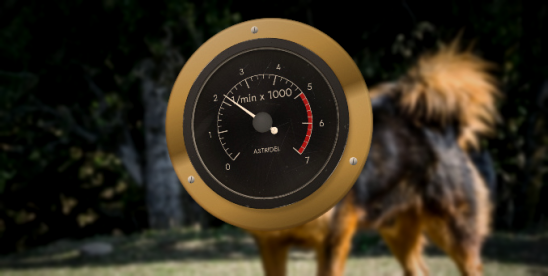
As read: **2200** rpm
